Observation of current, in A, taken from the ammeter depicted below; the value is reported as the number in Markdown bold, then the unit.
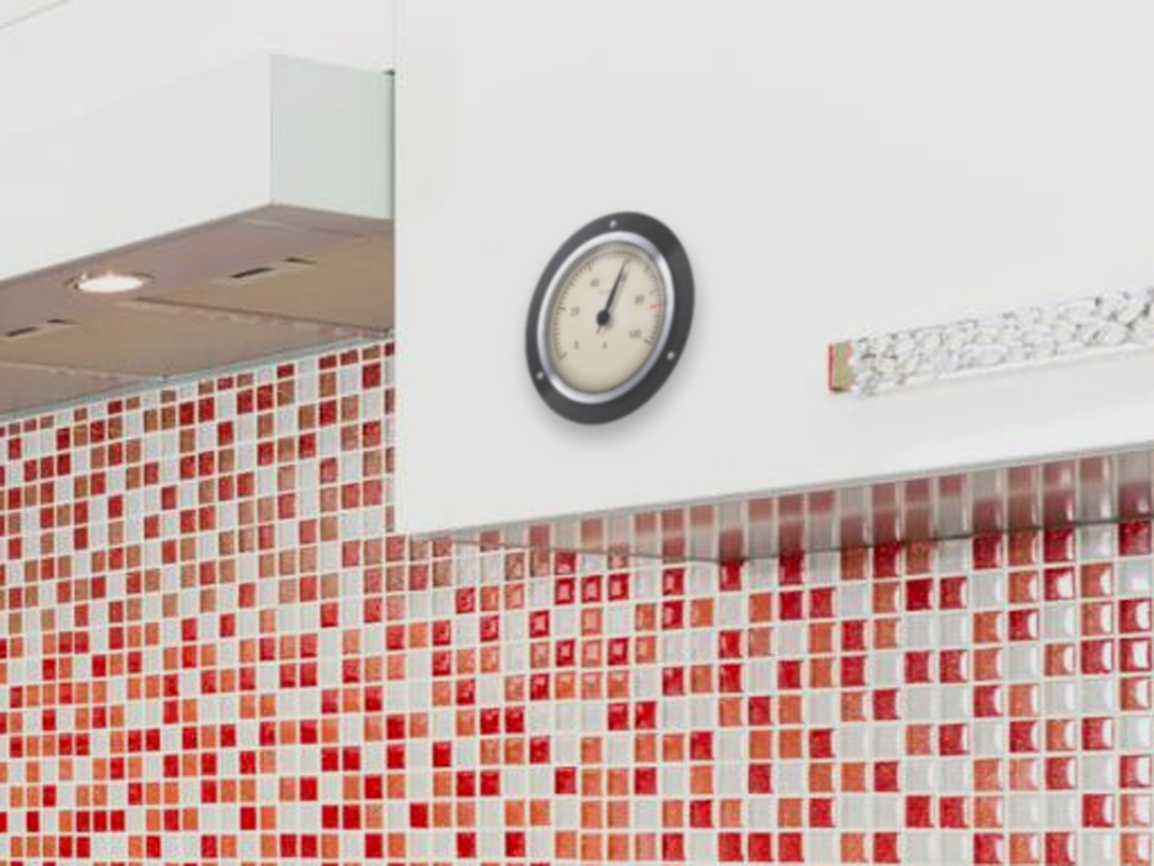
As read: **60** A
